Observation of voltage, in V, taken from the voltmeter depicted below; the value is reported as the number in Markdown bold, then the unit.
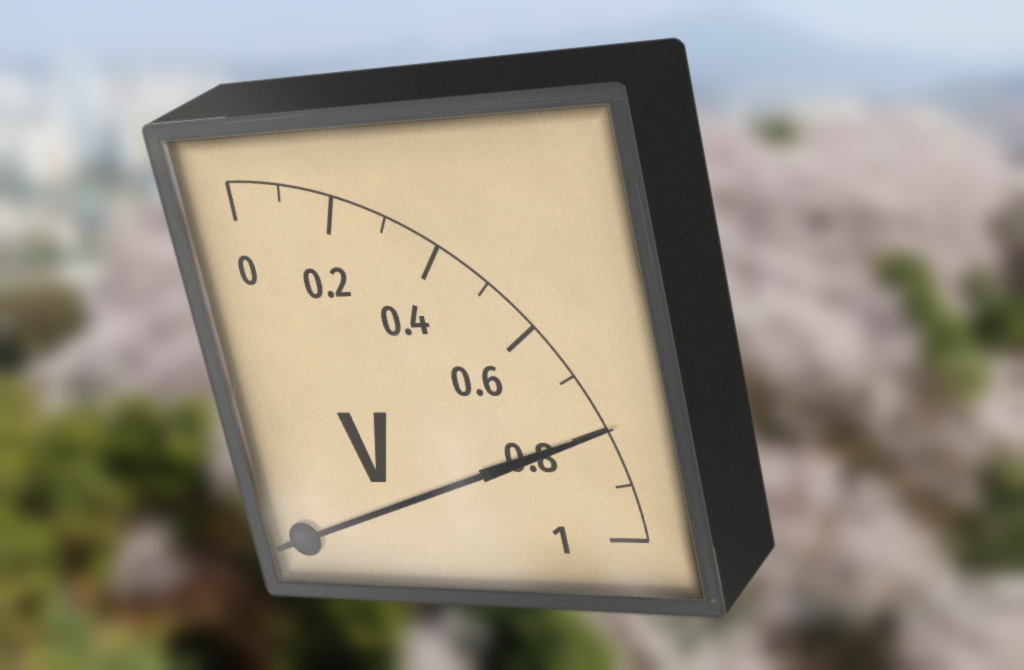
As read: **0.8** V
